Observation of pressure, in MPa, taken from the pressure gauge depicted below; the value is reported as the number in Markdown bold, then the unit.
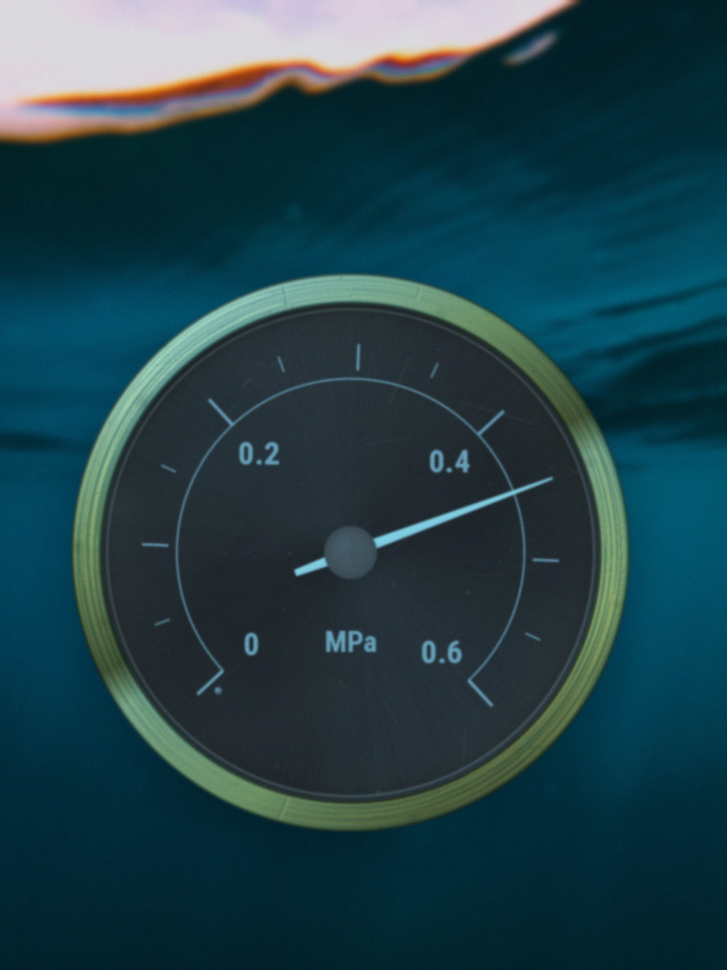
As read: **0.45** MPa
